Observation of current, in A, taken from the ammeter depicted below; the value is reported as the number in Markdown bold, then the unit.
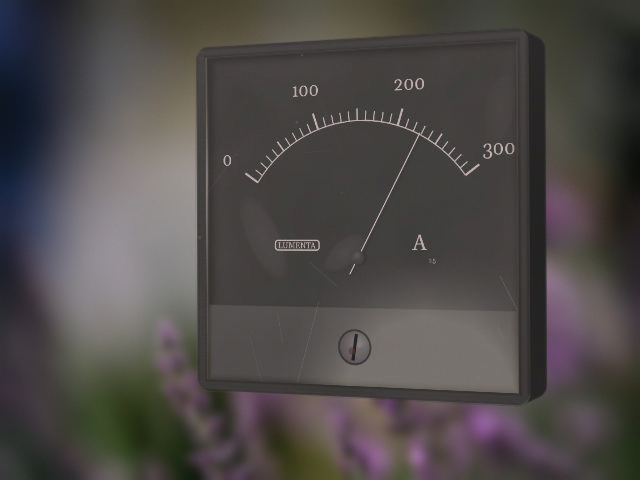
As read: **230** A
